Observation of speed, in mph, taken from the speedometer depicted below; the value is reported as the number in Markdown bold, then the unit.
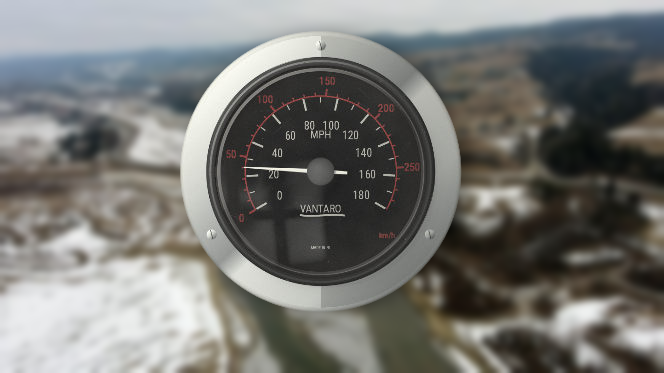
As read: **25** mph
